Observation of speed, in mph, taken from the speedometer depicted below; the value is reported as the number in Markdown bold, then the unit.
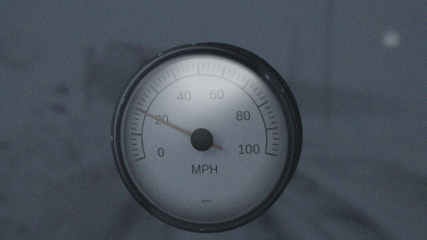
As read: **20** mph
